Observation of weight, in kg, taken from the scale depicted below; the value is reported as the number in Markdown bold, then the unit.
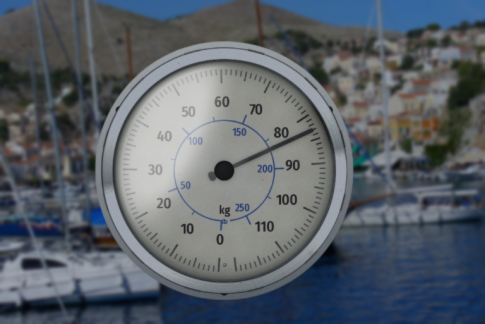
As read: **83** kg
